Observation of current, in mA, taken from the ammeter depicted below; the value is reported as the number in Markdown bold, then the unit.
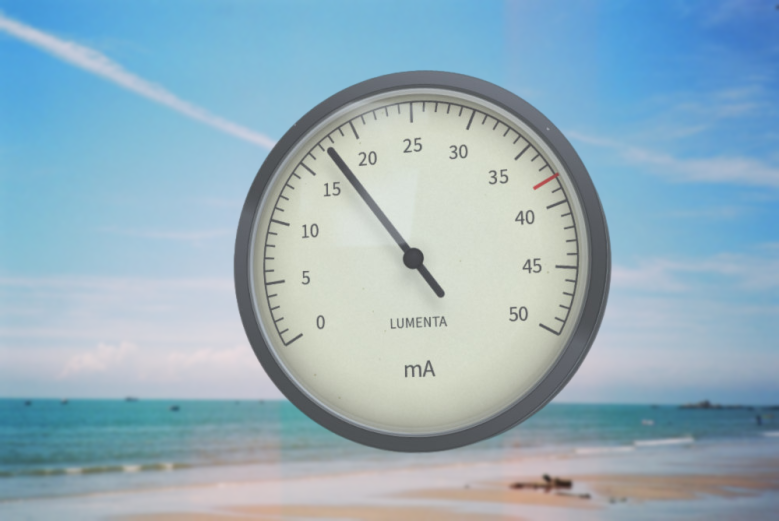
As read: **17.5** mA
